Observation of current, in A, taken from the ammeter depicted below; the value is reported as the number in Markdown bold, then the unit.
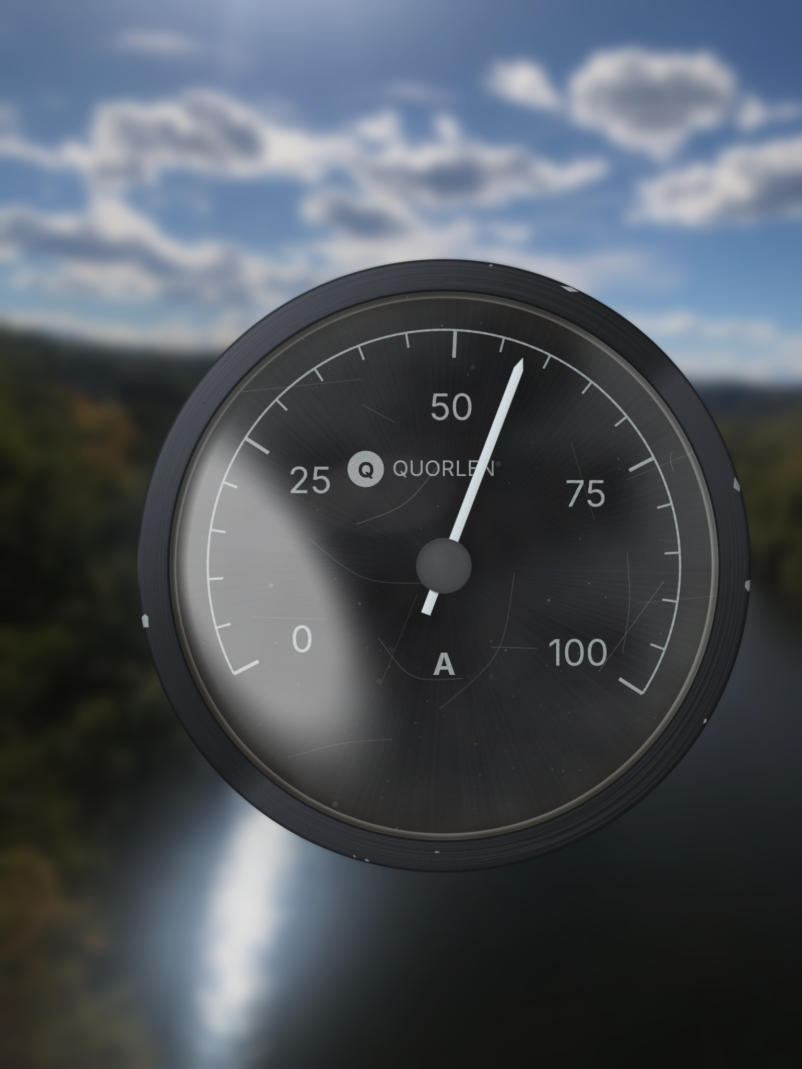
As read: **57.5** A
